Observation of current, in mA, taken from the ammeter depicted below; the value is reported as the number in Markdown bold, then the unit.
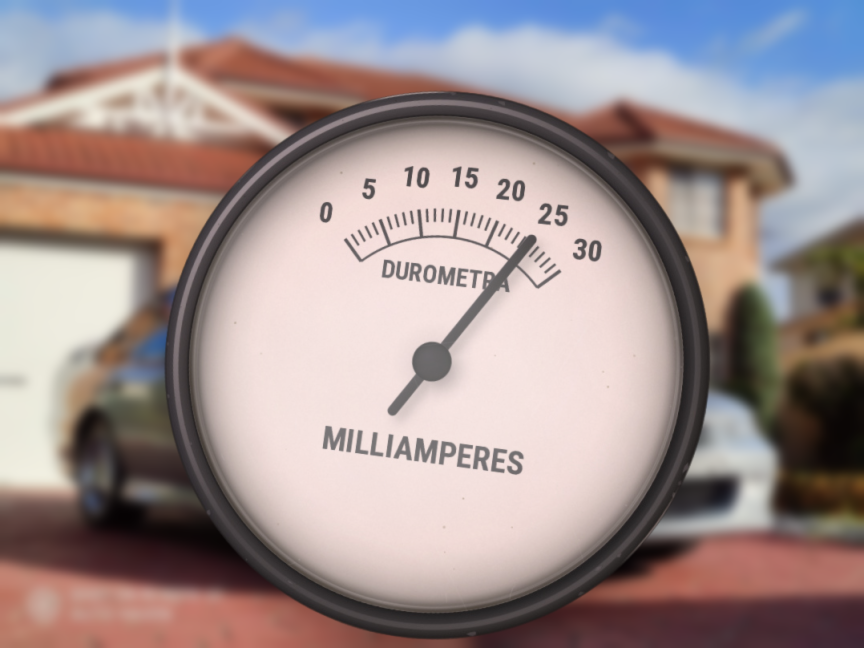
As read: **25** mA
